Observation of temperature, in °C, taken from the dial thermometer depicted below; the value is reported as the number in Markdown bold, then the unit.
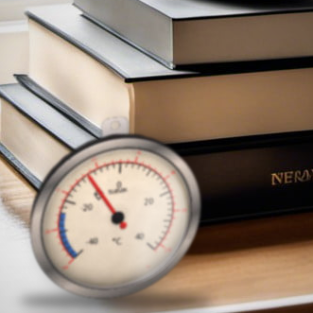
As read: **-10** °C
